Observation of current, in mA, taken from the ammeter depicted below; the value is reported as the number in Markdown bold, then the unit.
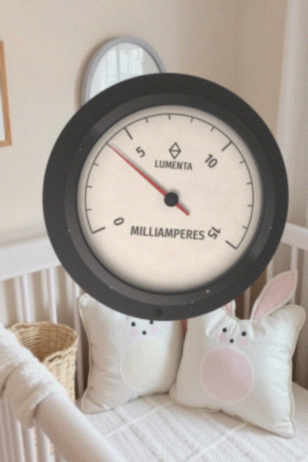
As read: **4** mA
